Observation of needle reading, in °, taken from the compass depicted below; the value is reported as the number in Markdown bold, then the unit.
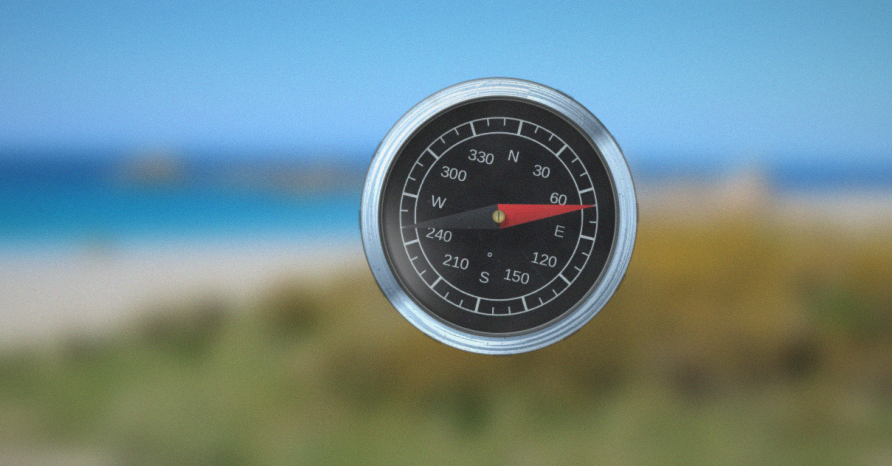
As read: **70** °
